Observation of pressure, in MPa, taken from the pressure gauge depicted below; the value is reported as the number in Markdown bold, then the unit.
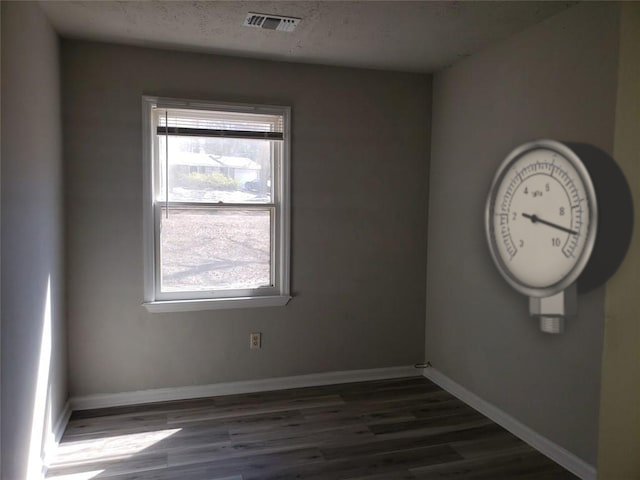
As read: **9** MPa
